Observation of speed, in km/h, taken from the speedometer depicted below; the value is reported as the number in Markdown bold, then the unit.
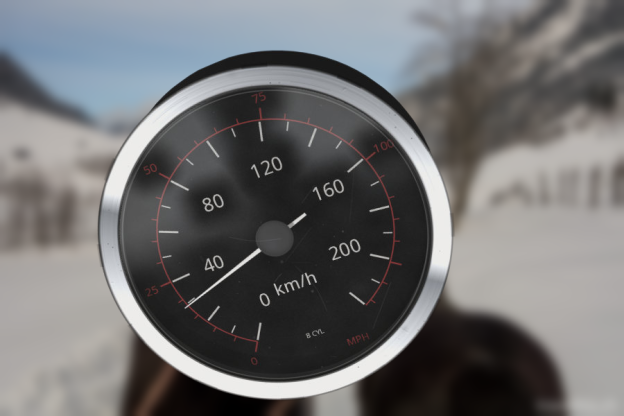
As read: **30** km/h
